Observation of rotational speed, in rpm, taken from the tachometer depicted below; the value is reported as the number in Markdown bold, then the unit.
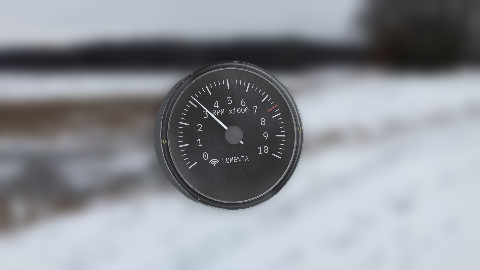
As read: **3200** rpm
